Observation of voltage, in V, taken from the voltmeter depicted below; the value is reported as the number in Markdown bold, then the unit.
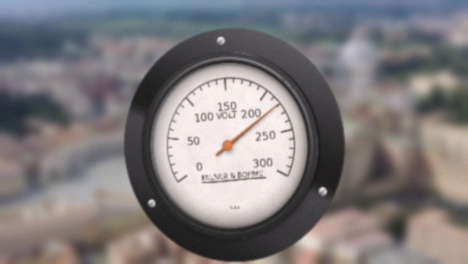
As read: **220** V
